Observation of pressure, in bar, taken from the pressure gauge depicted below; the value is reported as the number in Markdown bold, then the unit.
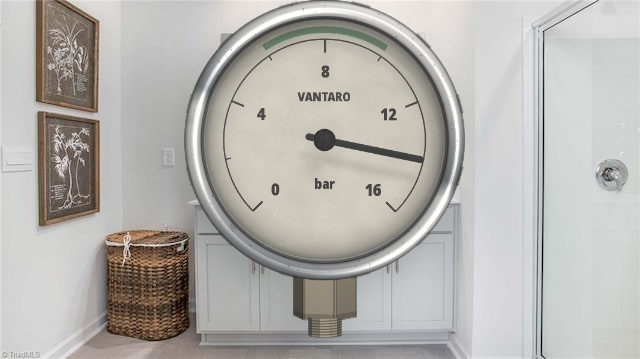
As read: **14** bar
